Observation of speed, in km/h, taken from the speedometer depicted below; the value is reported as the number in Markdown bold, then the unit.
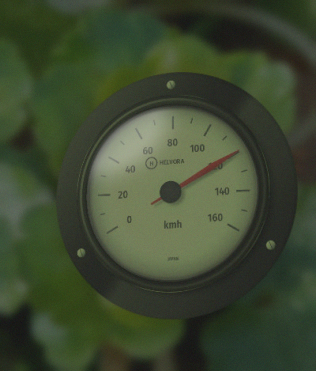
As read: **120** km/h
